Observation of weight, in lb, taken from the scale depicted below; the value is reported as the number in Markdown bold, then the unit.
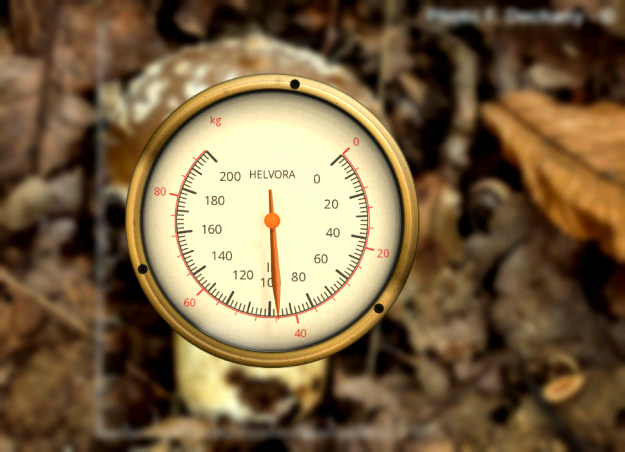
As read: **96** lb
